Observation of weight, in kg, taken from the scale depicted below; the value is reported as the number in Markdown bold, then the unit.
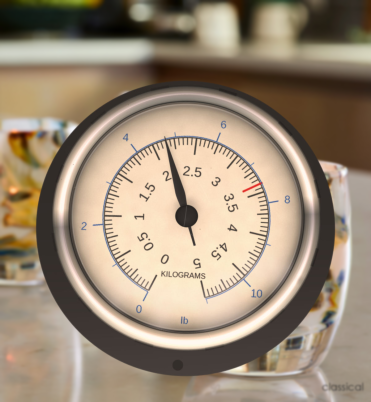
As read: **2.15** kg
